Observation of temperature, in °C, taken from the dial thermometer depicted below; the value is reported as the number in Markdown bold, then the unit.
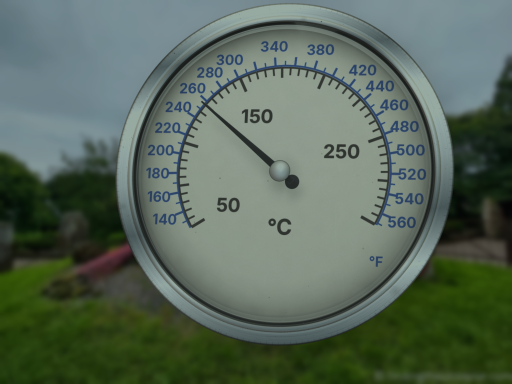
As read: **125** °C
